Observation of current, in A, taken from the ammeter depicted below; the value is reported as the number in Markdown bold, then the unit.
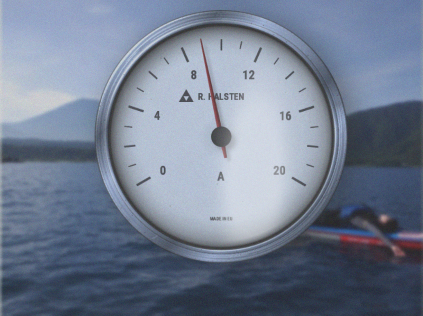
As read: **9** A
